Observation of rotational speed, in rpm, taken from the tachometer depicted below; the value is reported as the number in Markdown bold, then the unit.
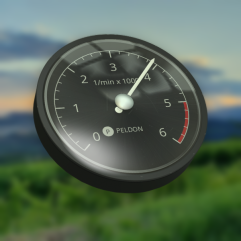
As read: **3900** rpm
